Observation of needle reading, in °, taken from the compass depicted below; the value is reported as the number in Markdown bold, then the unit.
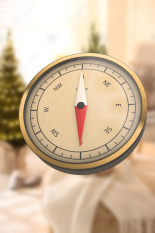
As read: **180** °
